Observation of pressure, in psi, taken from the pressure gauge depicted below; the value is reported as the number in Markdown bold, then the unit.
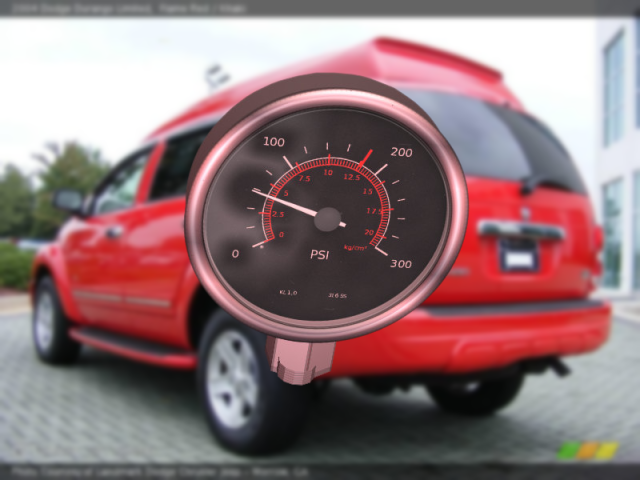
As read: **60** psi
